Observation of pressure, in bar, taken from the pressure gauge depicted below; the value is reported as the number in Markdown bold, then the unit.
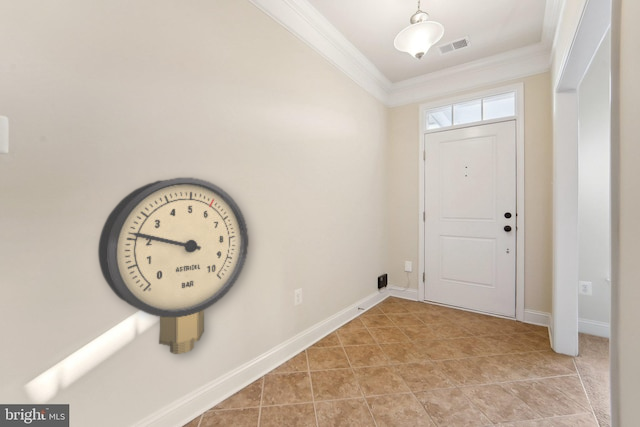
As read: **2.2** bar
